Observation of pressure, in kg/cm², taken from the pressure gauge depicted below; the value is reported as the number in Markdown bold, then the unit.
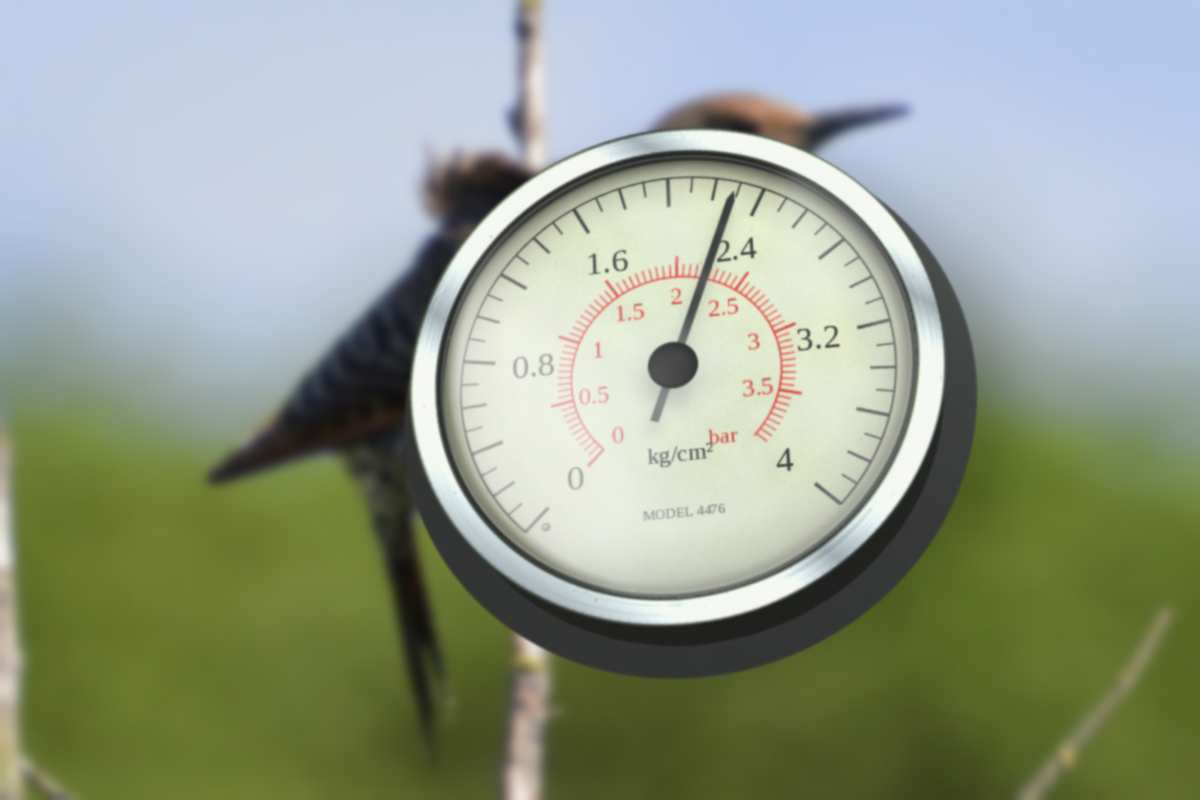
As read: **2.3** kg/cm²
